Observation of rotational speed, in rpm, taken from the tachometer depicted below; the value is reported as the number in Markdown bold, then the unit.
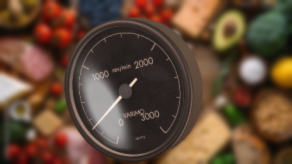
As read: **300** rpm
